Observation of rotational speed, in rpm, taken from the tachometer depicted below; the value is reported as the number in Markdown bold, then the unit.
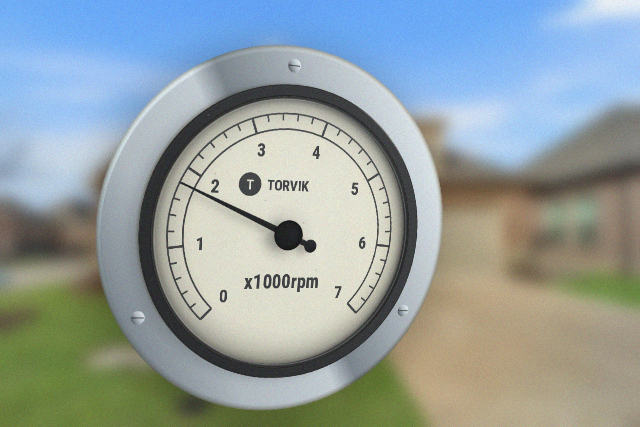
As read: **1800** rpm
